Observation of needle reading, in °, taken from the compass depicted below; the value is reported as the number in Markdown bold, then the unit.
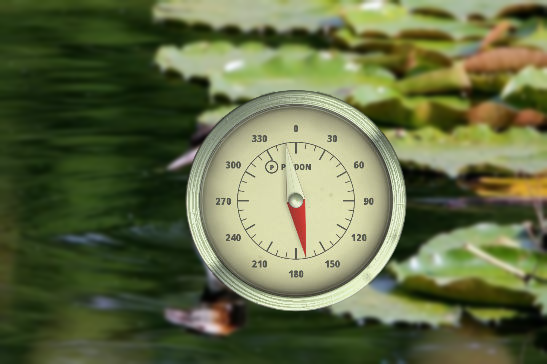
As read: **170** °
